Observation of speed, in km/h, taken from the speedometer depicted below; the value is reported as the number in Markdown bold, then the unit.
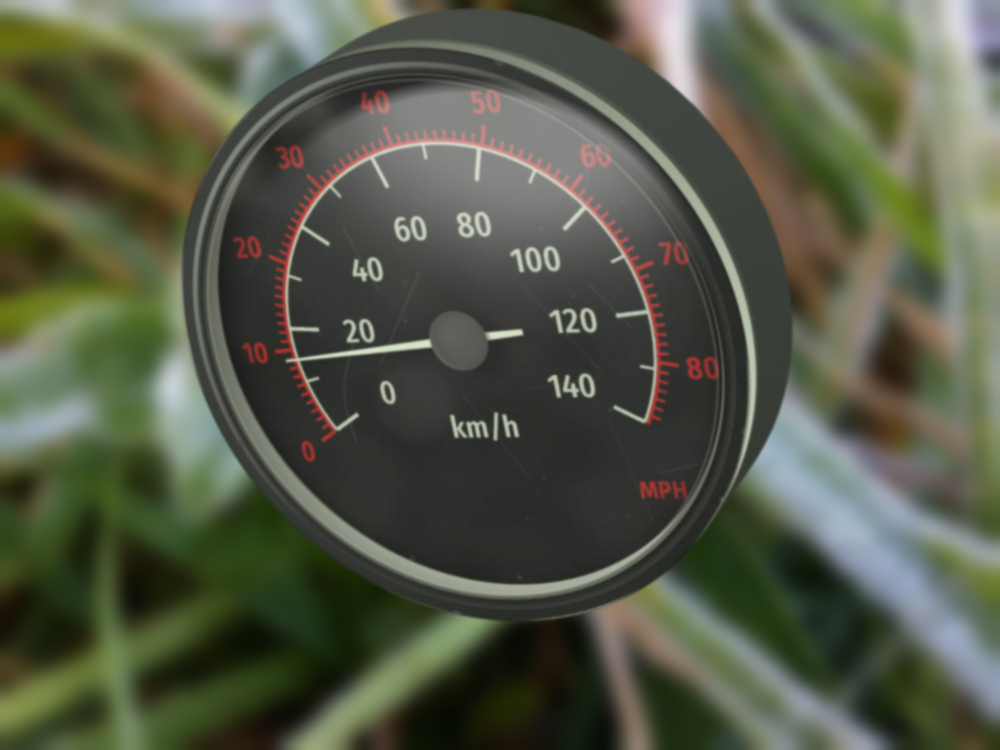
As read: **15** km/h
